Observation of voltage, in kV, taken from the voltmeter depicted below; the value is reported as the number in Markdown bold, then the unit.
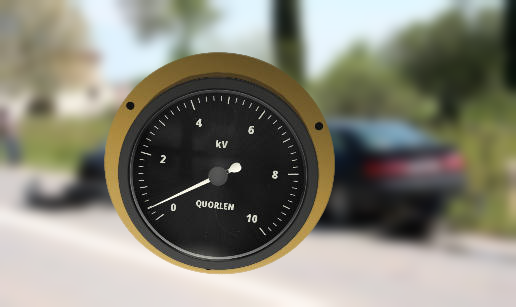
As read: **0.4** kV
